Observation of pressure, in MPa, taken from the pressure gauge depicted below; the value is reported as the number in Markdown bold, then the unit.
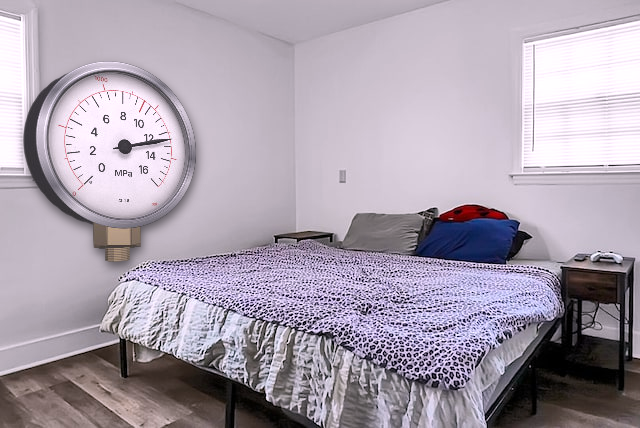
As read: **12.5** MPa
